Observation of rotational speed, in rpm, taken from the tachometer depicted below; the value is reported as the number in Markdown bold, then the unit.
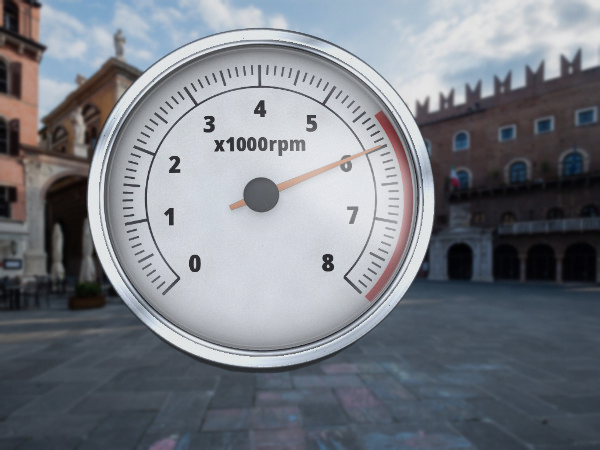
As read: **6000** rpm
